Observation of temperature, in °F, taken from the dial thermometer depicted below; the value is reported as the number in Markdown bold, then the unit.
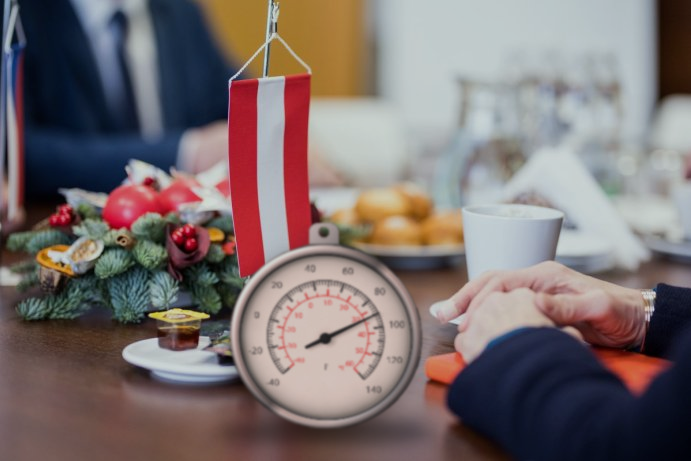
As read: **90** °F
